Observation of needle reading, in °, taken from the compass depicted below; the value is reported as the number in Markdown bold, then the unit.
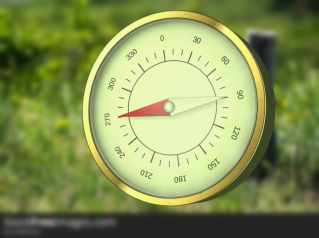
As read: **270** °
